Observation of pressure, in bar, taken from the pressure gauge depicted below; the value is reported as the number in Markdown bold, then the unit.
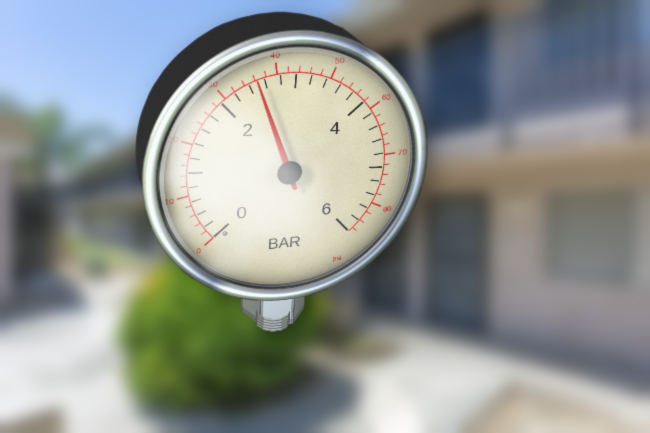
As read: **2.5** bar
